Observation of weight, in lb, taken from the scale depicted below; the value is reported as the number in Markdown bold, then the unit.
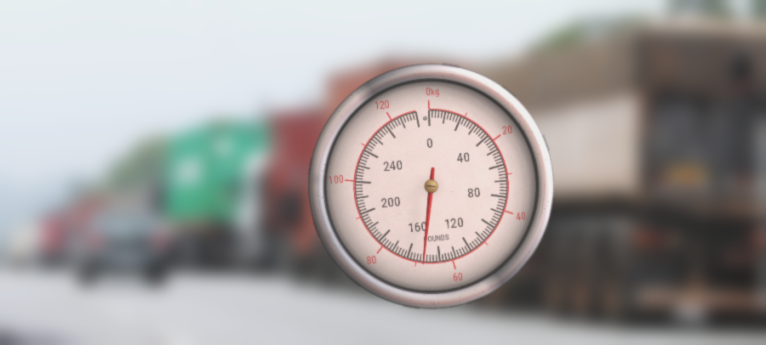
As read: **150** lb
